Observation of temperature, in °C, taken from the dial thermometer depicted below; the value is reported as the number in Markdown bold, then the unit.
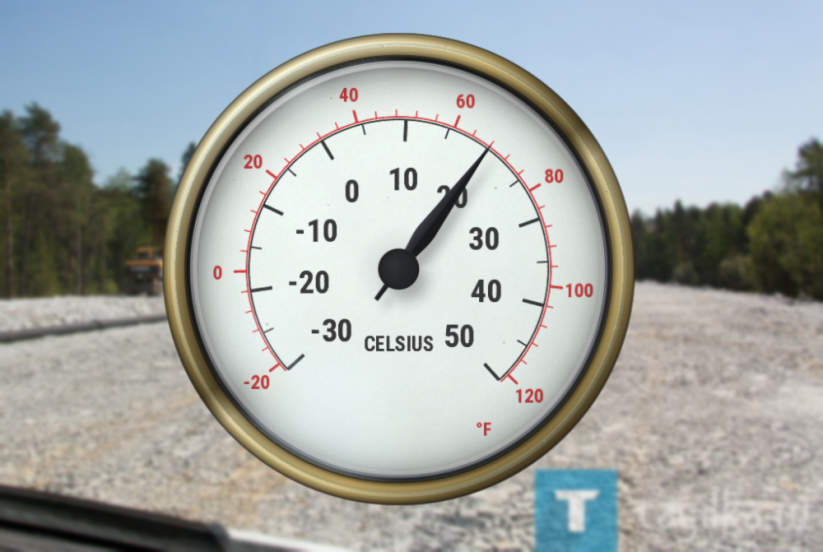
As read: **20** °C
